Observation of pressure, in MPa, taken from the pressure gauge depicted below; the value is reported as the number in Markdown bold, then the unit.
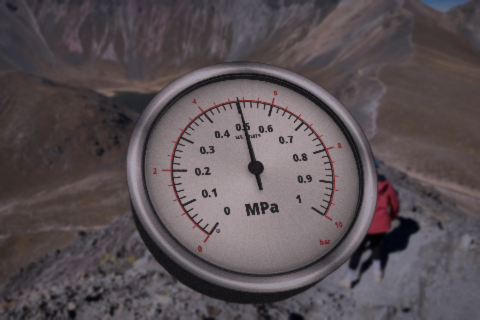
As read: **0.5** MPa
